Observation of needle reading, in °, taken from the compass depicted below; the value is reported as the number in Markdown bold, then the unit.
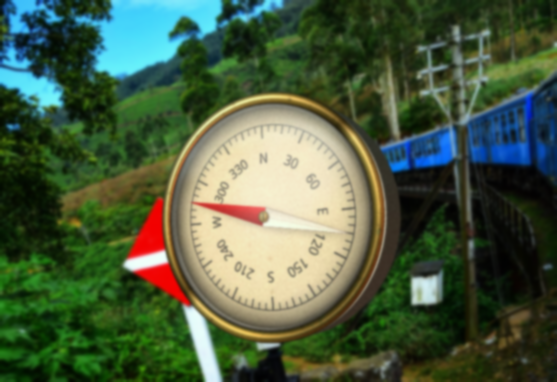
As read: **285** °
